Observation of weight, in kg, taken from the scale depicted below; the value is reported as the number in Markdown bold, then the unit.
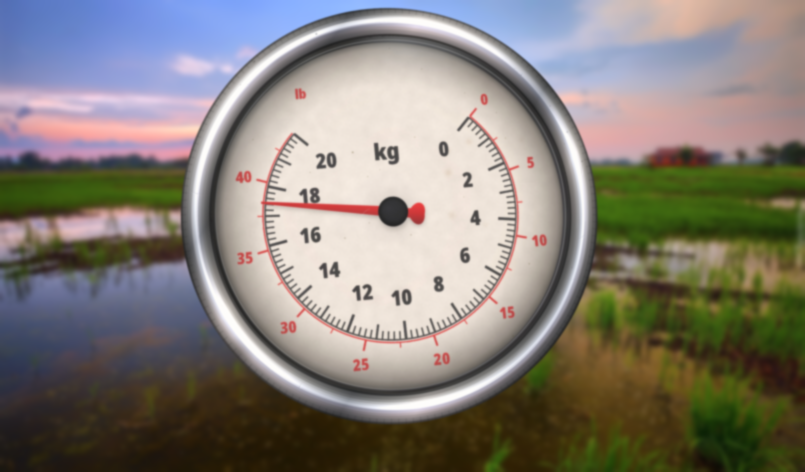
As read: **17.4** kg
